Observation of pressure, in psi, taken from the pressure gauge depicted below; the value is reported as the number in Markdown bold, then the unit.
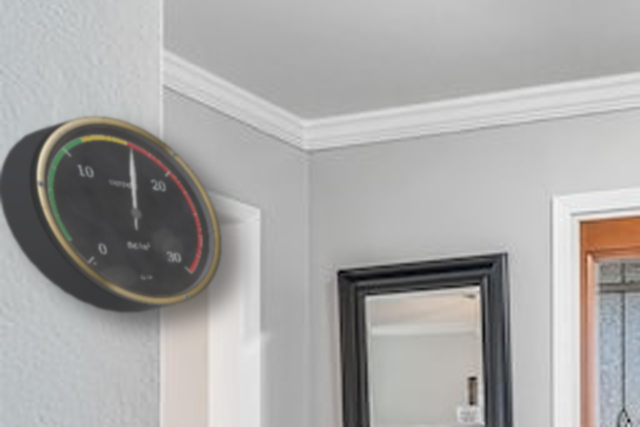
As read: **16** psi
